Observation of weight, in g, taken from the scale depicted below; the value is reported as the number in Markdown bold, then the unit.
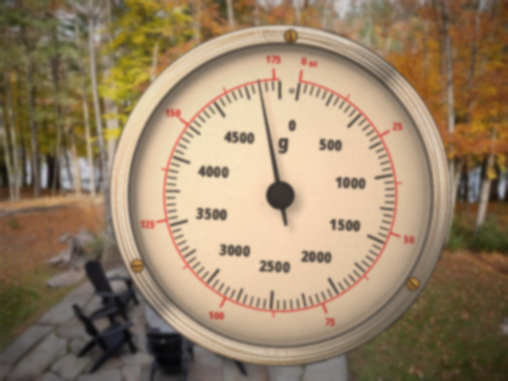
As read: **4850** g
